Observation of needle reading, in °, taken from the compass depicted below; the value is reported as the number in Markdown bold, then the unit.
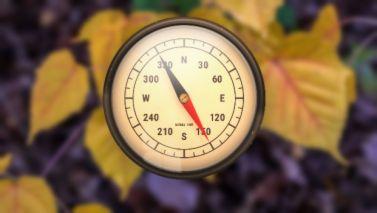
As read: **150** °
